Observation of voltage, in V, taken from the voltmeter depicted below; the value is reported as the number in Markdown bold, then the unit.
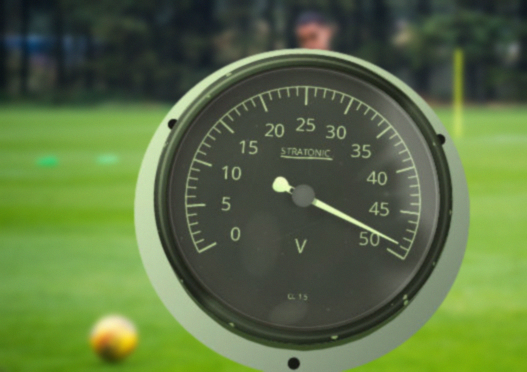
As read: **49** V
